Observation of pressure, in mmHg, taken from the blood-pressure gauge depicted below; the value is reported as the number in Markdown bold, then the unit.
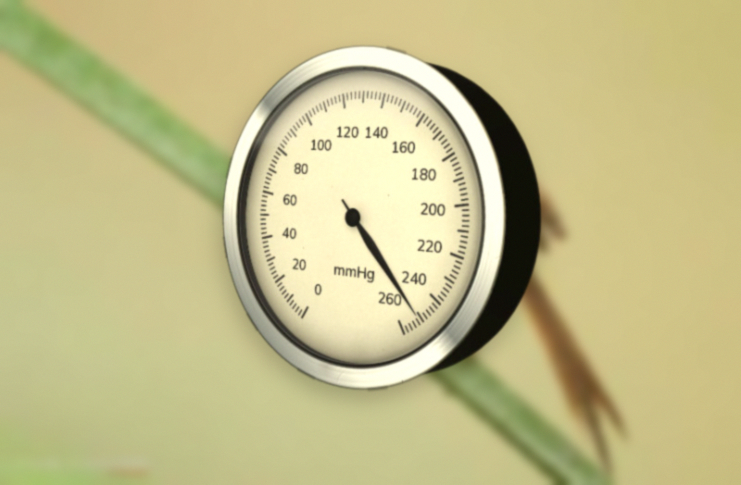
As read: **250** mmHg
